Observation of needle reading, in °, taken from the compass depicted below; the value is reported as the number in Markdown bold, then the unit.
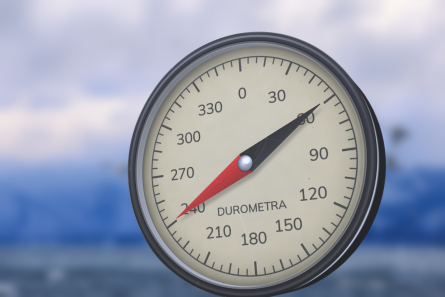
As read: **240** °
